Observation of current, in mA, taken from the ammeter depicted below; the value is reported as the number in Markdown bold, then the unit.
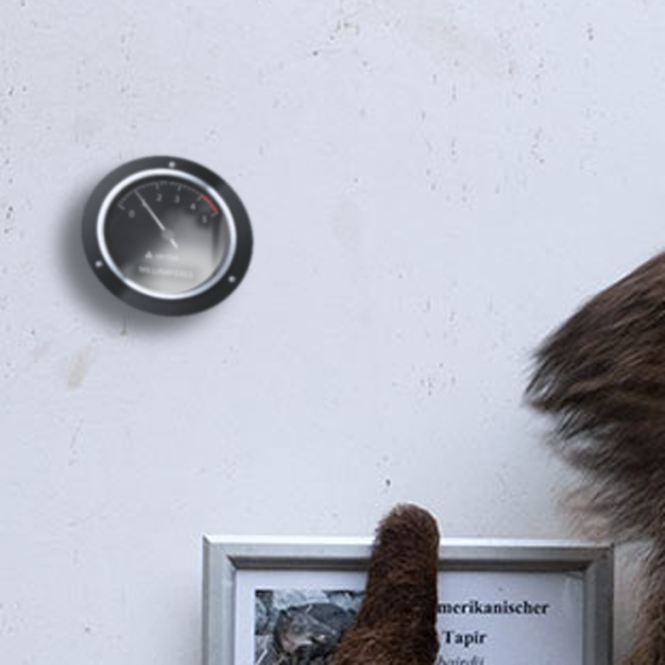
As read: **1** mA
